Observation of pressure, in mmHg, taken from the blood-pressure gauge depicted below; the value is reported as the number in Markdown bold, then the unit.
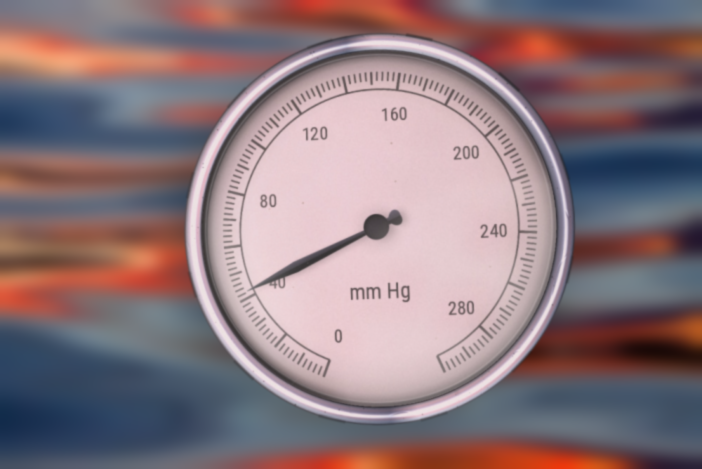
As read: **42** mmHg
